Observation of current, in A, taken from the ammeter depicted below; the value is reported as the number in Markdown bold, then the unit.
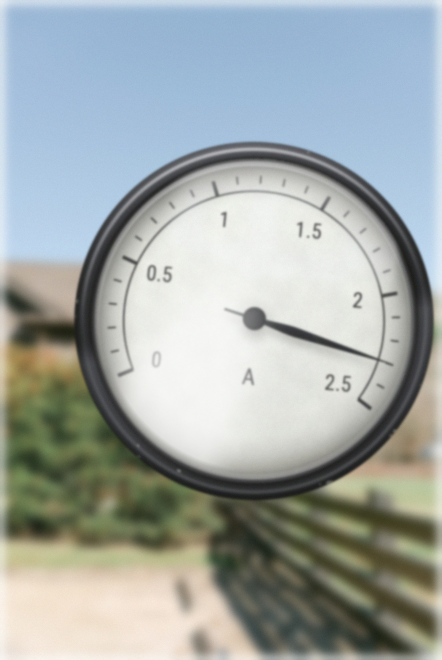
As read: **2.3** A
